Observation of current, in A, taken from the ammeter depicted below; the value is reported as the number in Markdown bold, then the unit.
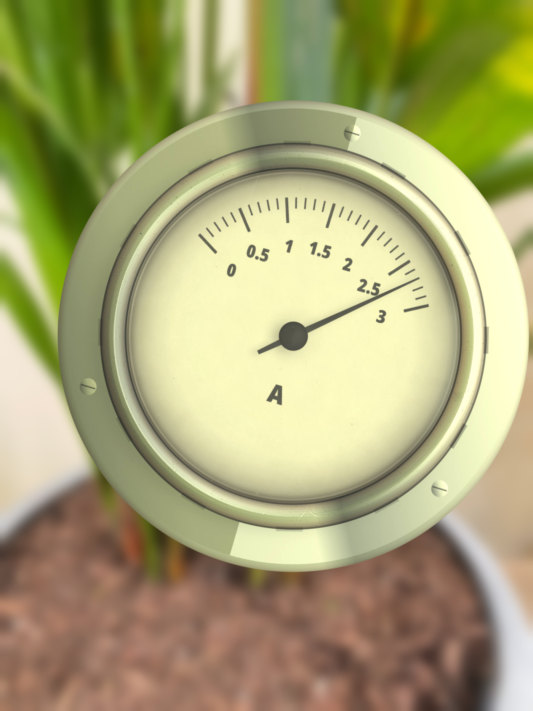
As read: **2.7** A
